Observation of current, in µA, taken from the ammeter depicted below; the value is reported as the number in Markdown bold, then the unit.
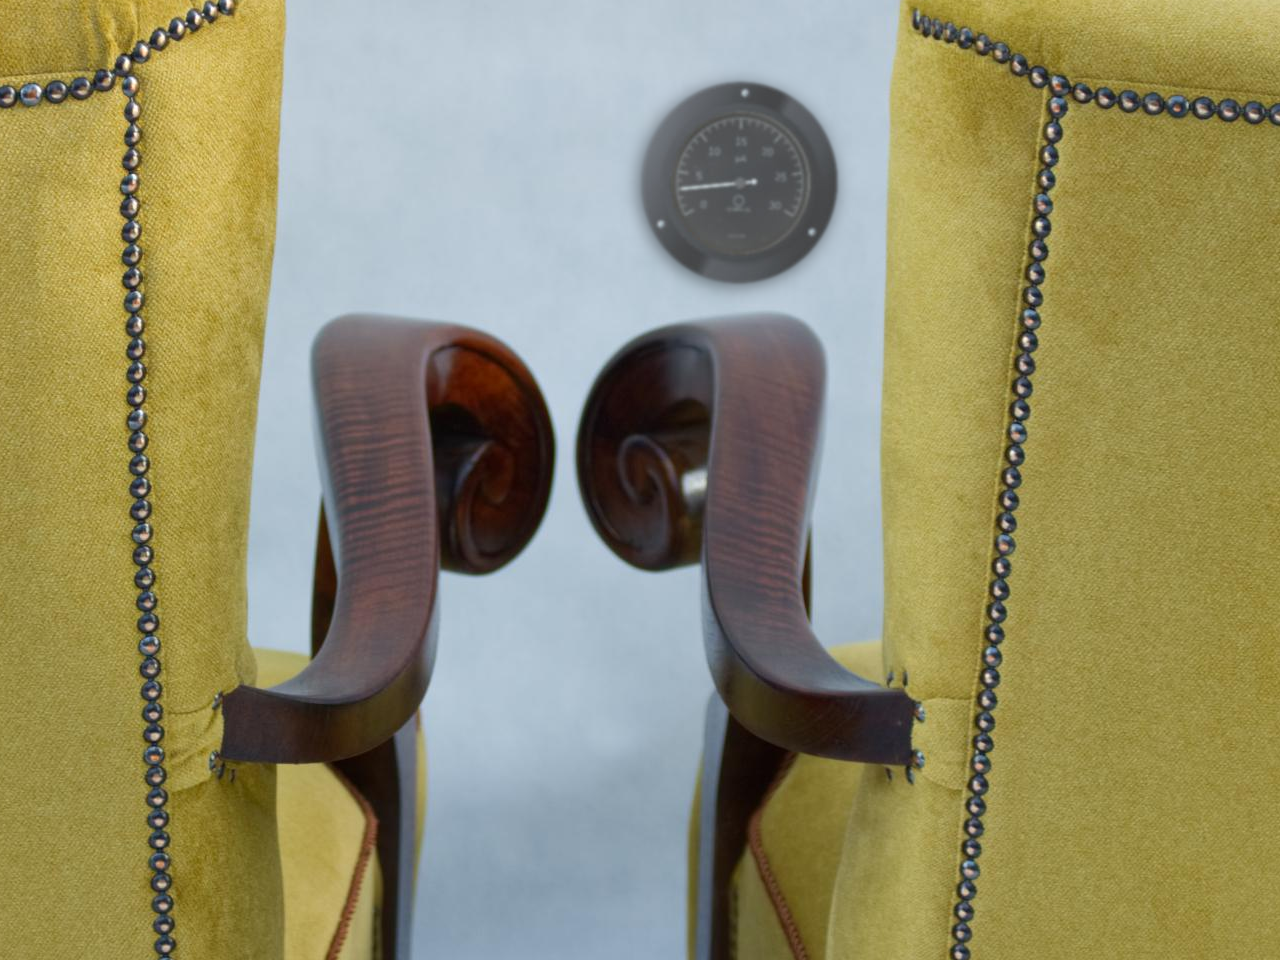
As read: **3** µA
